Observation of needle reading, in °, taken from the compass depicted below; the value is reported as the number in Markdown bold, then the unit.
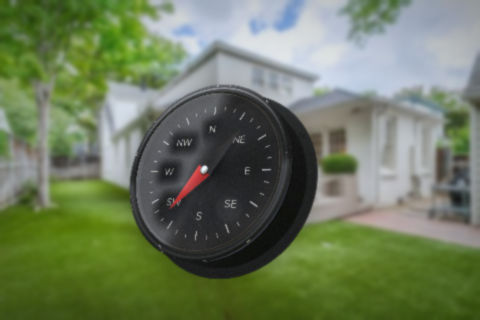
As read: **220** °
